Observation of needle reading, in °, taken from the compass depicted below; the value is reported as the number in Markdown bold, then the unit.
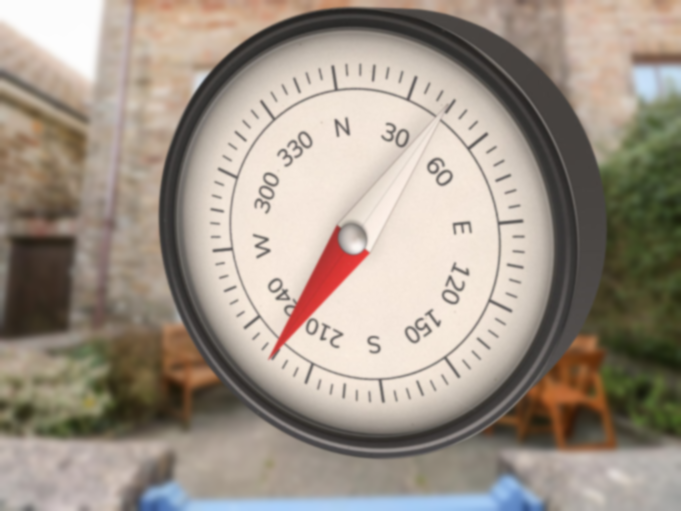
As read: **225** °
